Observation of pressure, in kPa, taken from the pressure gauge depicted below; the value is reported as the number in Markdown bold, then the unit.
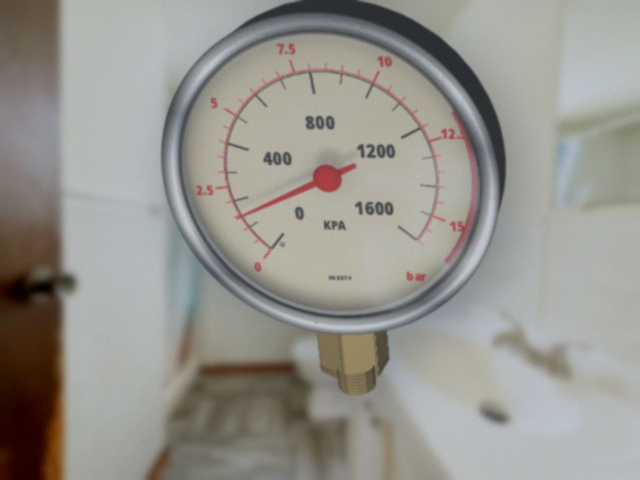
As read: **150** kPa
